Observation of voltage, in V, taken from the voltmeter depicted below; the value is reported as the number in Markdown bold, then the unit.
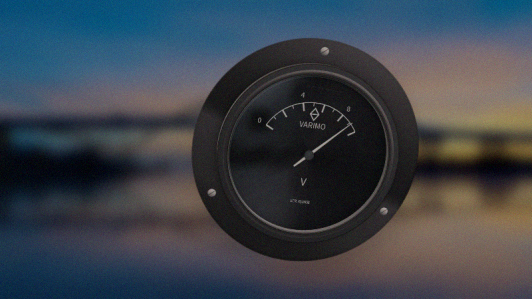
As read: **9** V
